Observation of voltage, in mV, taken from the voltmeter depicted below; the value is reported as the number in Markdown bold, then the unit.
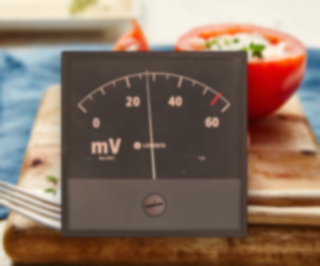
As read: **27.5** mV
